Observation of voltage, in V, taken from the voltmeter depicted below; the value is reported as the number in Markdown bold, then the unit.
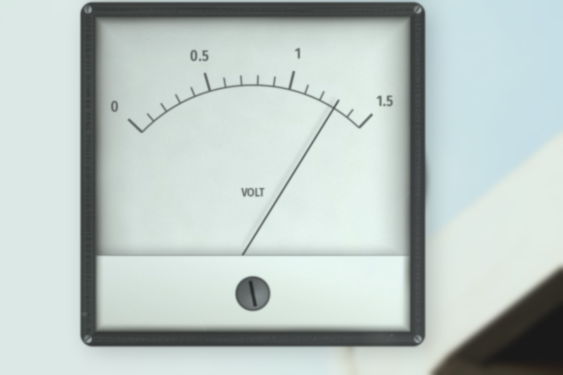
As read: **1.3** V
